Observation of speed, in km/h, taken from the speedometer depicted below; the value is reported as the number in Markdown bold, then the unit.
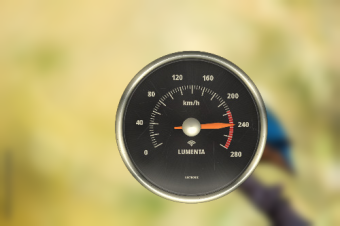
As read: **240** km/h
